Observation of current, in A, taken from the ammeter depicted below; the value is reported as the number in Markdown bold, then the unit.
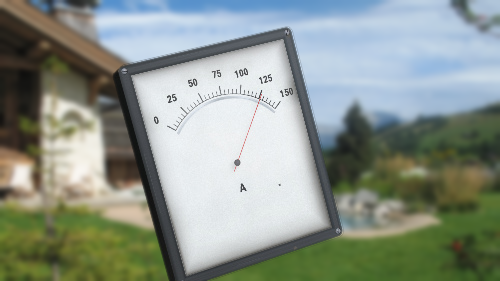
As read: **125** A
